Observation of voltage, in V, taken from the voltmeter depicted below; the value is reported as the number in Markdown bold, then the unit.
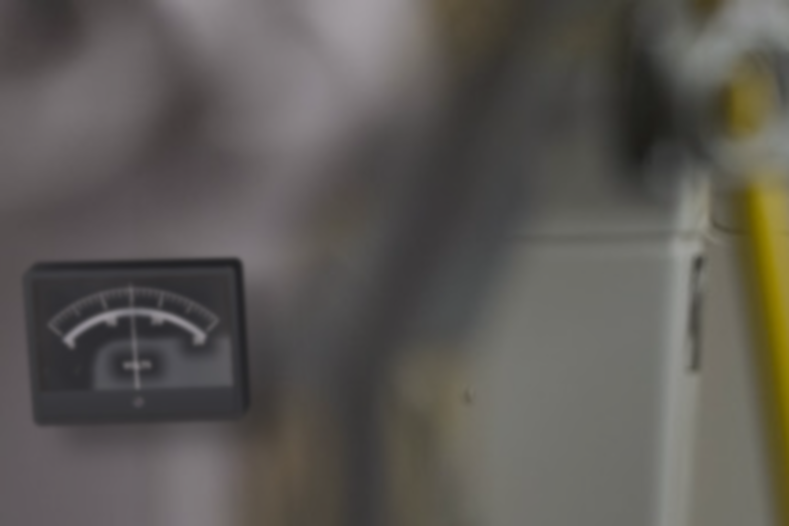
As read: **15** V
